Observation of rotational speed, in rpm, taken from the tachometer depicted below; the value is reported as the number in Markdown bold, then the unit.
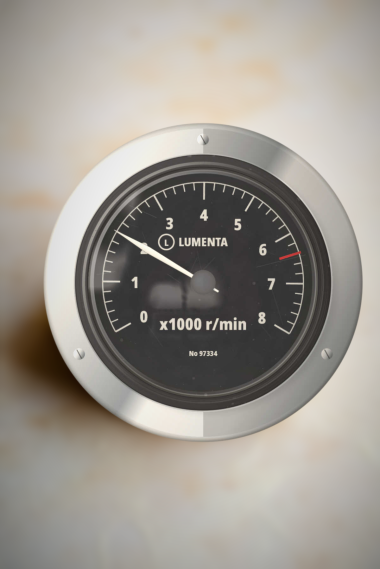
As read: **2000** rpm
